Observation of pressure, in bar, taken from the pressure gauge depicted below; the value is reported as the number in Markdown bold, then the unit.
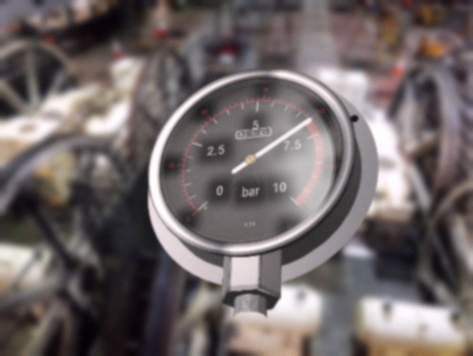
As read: **7** bar
